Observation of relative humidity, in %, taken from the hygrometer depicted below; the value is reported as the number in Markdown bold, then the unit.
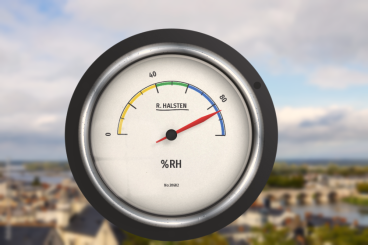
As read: **85** %
